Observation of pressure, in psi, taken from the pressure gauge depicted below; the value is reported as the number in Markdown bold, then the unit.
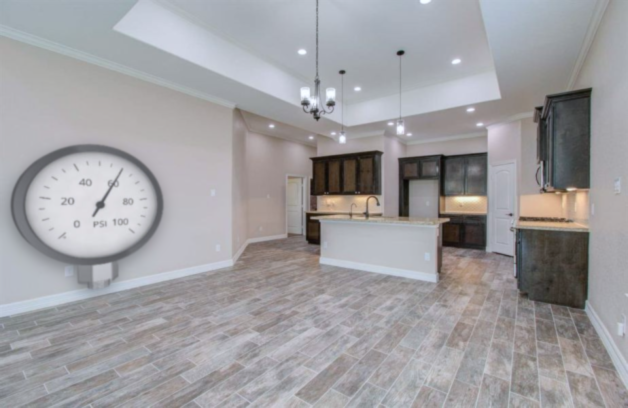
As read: **60** psi
